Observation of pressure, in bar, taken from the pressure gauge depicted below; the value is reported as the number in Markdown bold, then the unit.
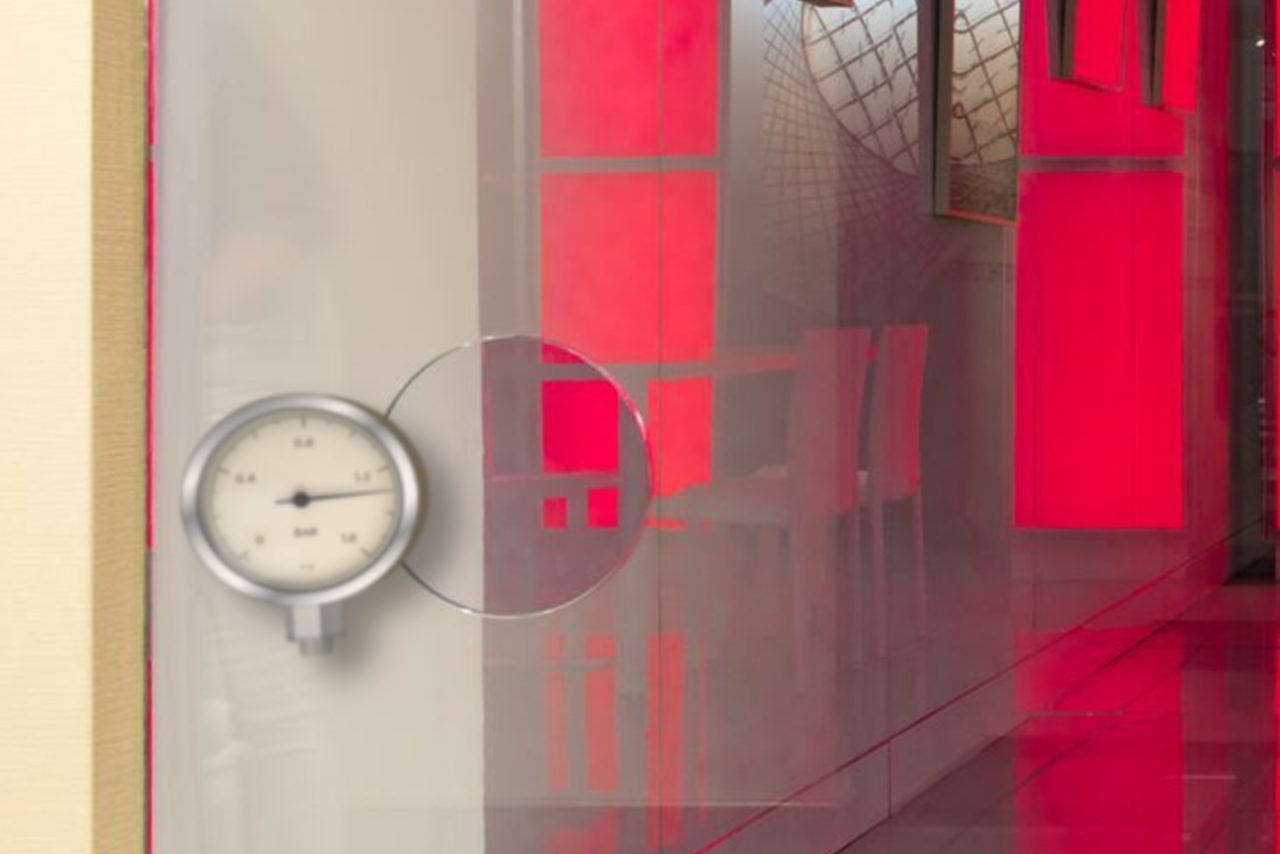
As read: **1.3** bar
